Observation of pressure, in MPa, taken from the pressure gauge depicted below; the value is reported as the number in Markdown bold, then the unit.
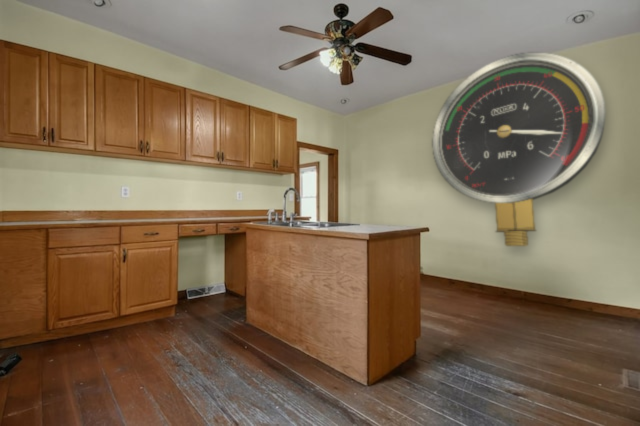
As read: **5.4** MPa
